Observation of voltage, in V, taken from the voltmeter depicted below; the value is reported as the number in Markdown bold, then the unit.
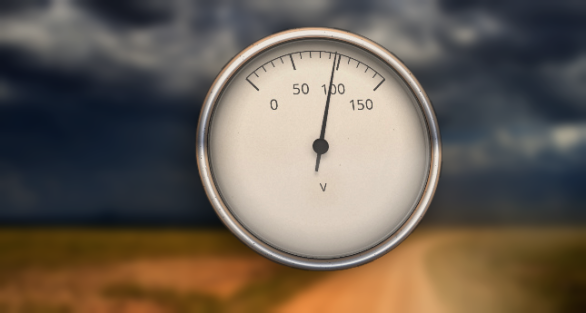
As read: **95** V
